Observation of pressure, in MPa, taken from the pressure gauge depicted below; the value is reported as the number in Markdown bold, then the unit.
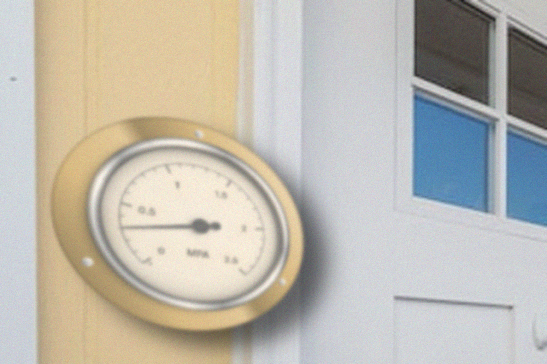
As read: **0.3** MPa
